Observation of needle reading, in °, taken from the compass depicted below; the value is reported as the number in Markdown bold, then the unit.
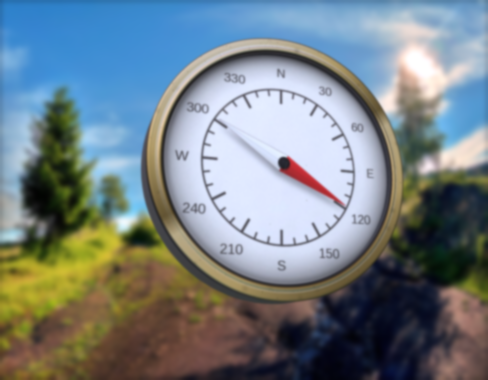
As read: **120** °
